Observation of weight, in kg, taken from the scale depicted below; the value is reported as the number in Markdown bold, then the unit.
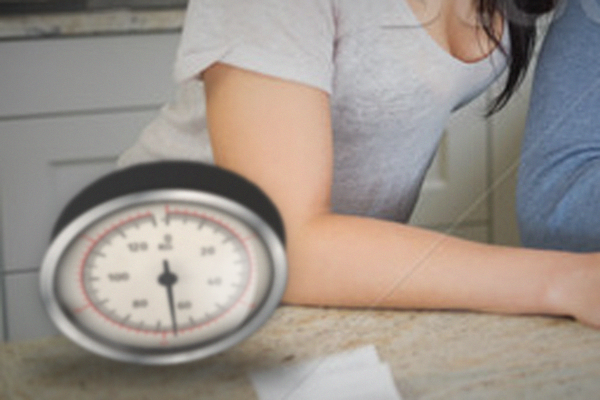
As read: **65** kg
